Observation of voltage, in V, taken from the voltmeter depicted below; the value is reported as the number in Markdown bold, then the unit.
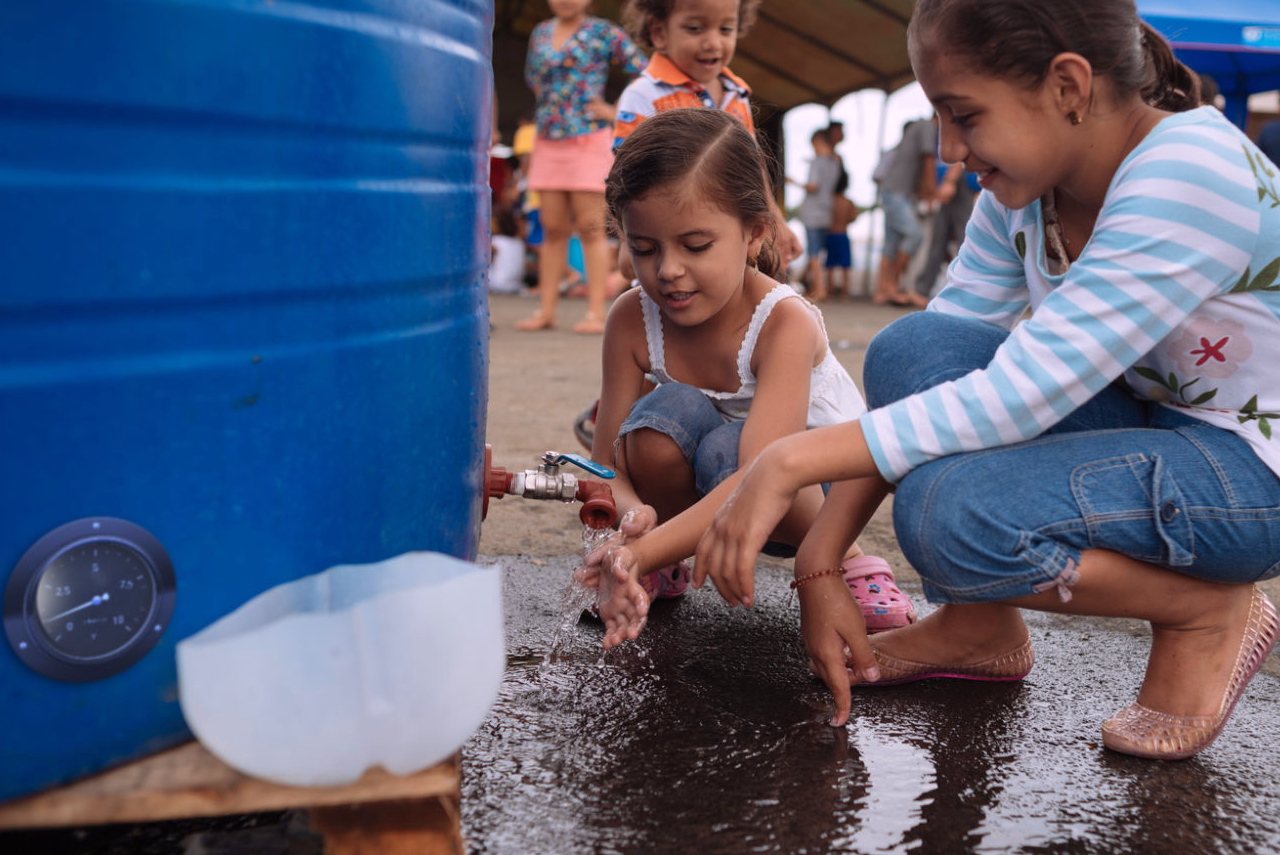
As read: **1** V
